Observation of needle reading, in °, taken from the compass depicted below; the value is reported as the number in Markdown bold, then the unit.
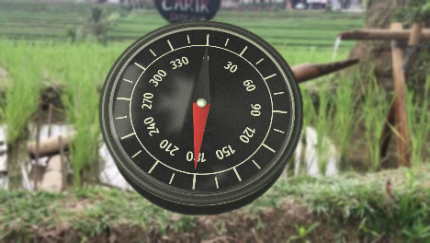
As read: **180** °
